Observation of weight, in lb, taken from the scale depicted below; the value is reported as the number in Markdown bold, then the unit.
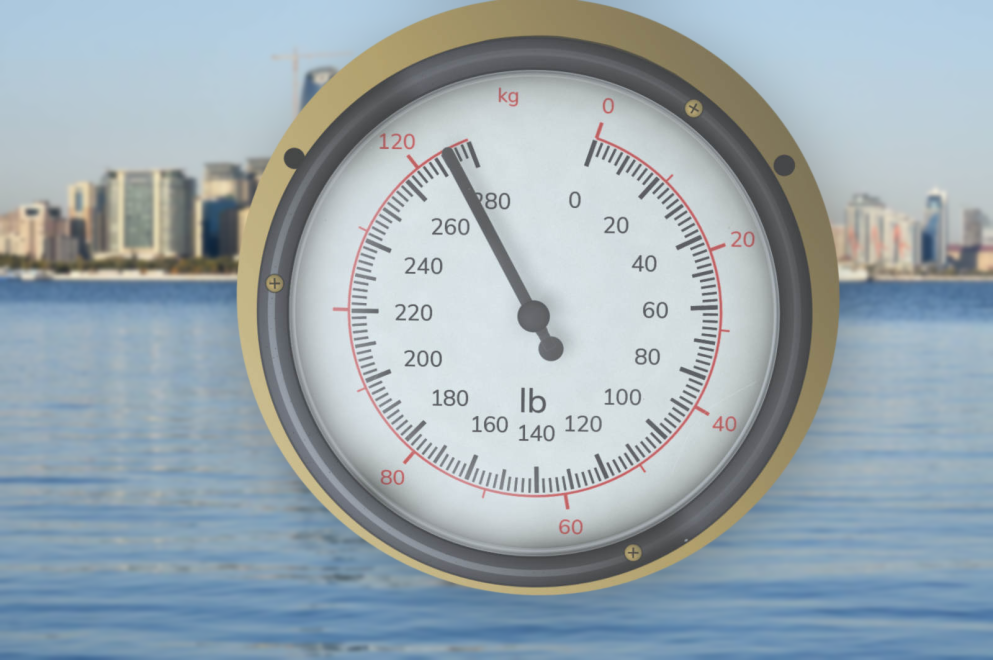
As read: **274** lb
